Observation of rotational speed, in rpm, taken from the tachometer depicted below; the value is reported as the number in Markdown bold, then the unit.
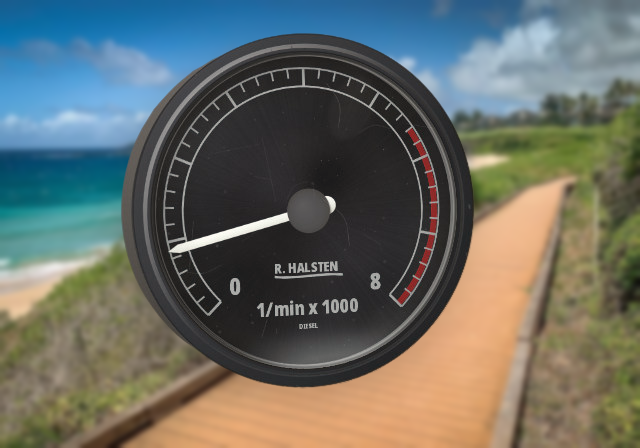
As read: **900** rpm
